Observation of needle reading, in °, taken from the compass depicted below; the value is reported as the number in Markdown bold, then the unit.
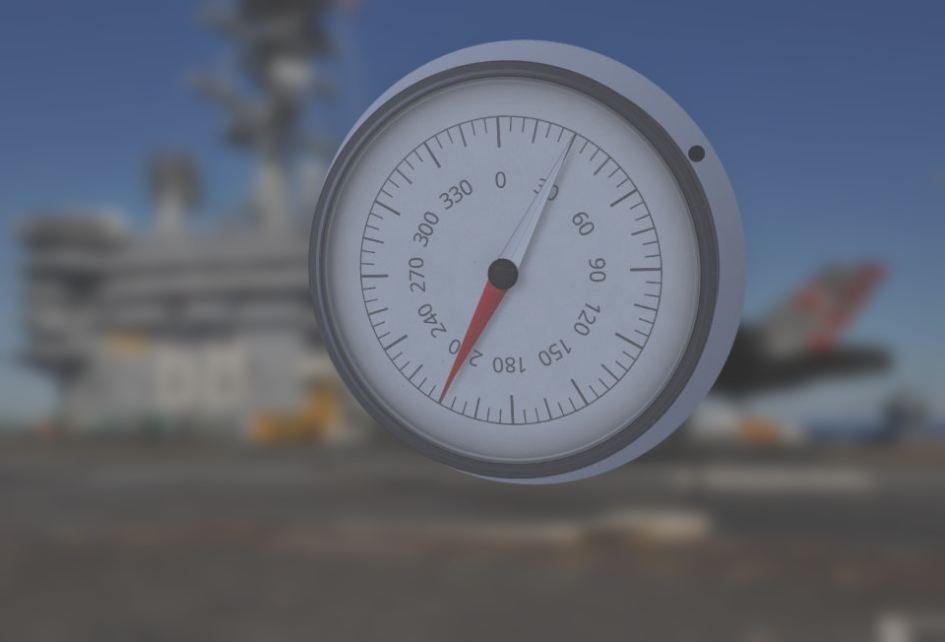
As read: **210** °
